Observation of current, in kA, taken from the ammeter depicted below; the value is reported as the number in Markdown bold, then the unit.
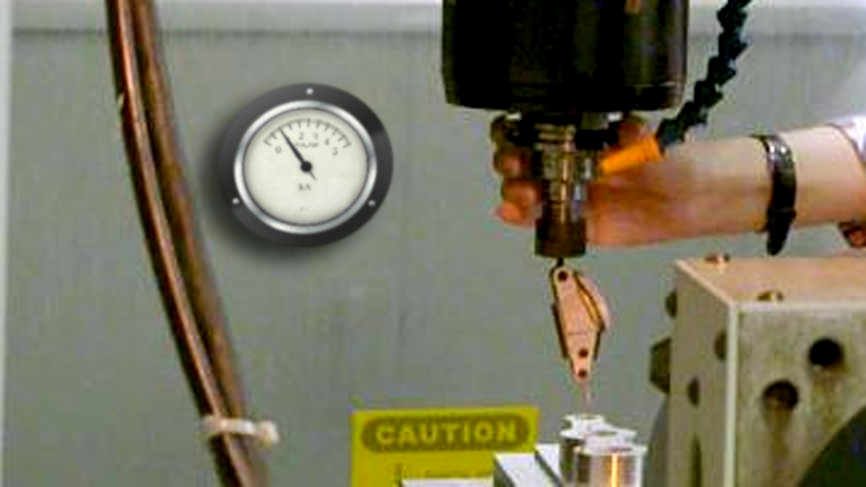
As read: **1** kA
